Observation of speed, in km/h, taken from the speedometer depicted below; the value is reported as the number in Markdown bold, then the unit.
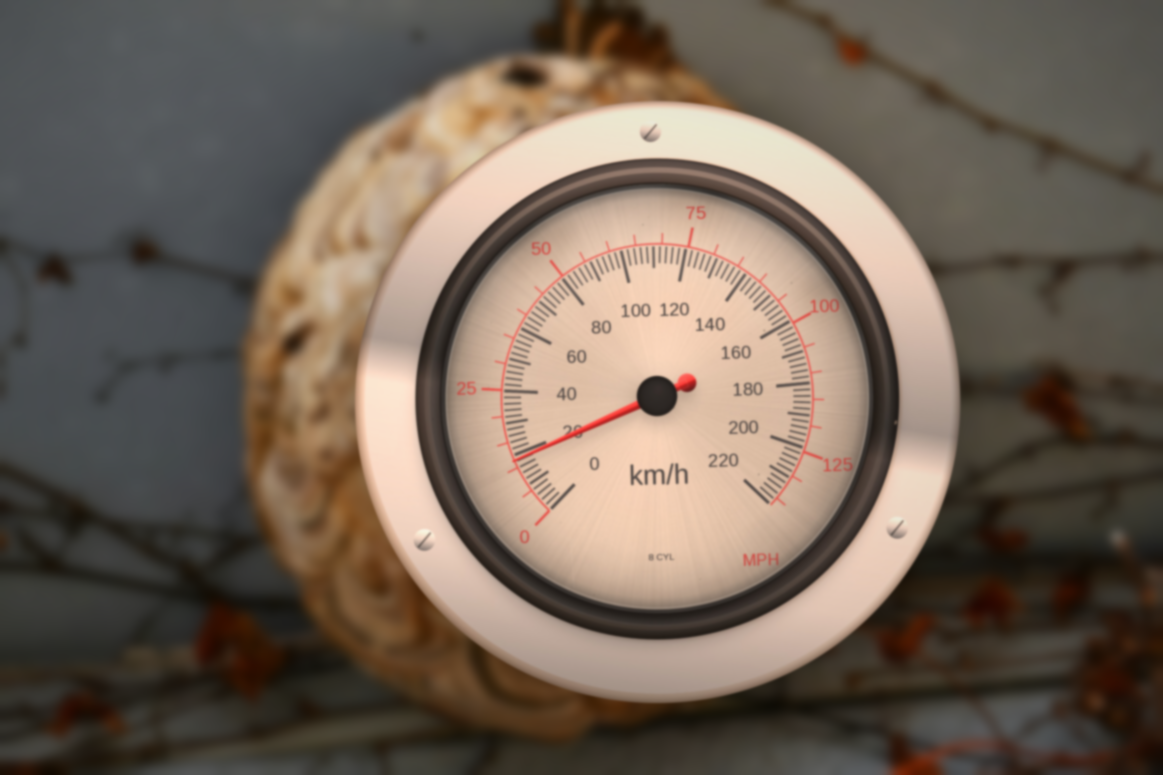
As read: **18** km/h
